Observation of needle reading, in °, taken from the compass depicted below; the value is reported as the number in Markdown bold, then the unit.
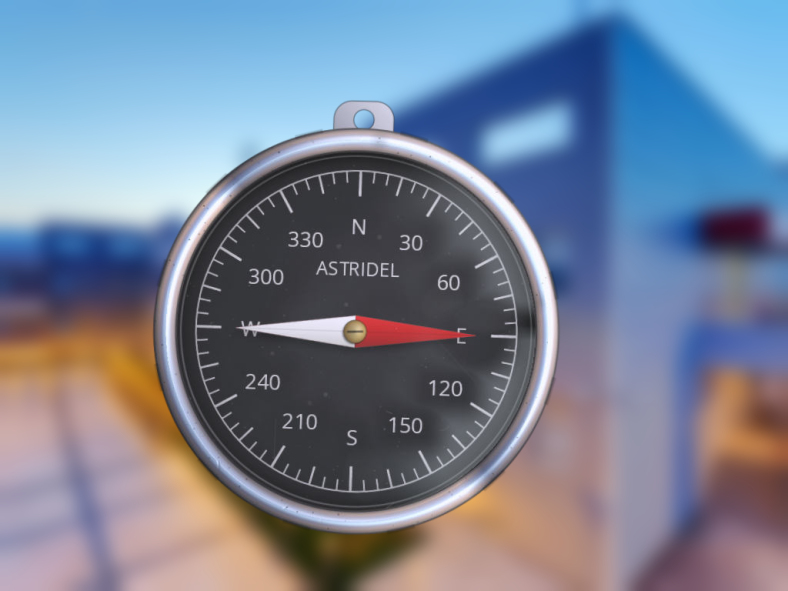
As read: **90** °
